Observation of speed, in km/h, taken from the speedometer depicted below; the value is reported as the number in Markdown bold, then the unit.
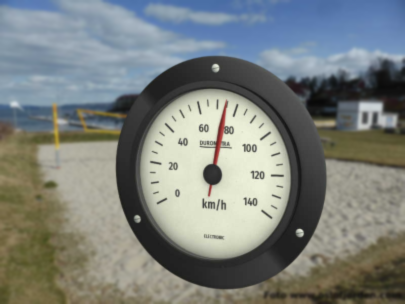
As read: **75** km/h
